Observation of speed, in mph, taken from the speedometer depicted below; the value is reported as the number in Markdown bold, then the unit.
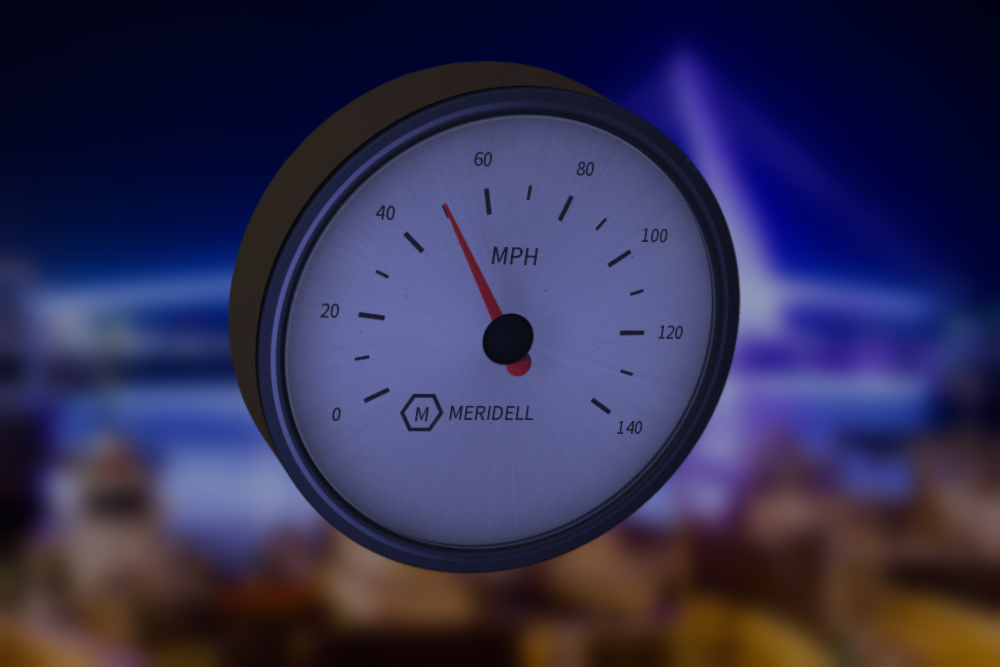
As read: **50** mph
